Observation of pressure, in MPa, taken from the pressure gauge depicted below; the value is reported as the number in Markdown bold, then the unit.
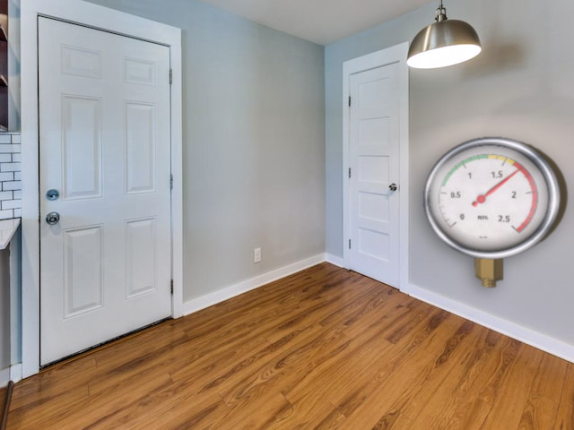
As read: **1.7** MPa
